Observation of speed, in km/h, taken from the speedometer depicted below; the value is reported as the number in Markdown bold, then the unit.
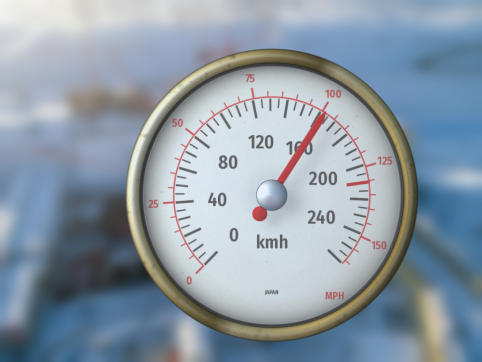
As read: **162.5** km/h
